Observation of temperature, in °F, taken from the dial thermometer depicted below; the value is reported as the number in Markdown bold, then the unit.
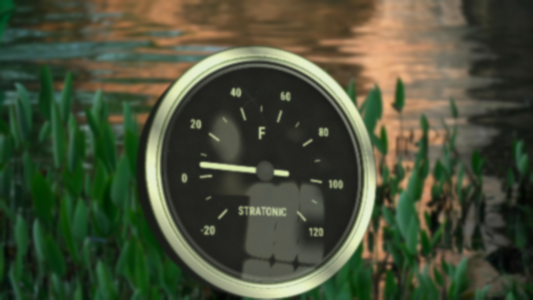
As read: **5** °F
